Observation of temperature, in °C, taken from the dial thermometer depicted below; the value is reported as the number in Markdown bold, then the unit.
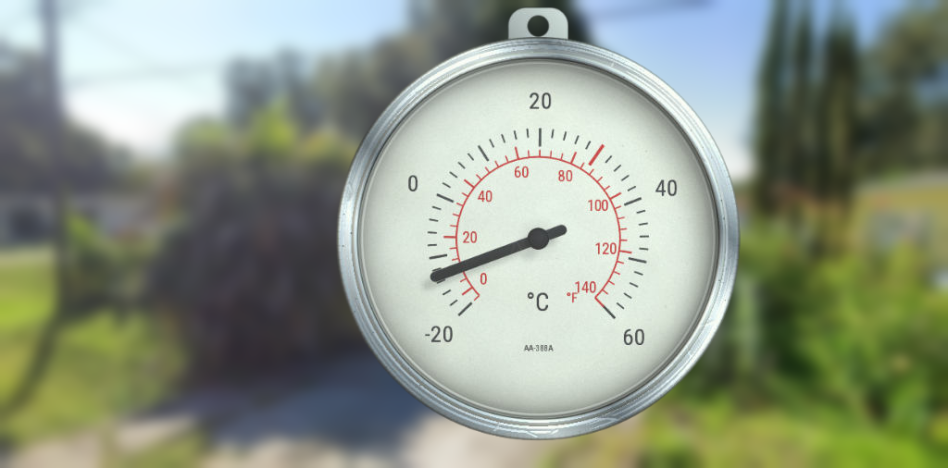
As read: **-13** °C
